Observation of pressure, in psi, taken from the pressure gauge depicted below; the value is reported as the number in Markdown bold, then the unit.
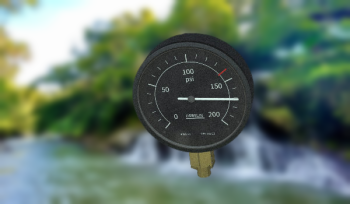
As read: **170** psi
